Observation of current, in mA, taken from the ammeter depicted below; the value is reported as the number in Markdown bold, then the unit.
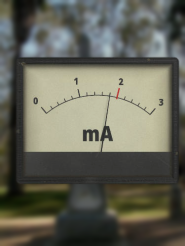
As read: **1.8** mA
